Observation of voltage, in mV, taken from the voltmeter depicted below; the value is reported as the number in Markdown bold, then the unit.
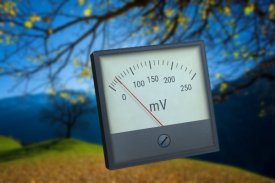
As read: **50** mV
